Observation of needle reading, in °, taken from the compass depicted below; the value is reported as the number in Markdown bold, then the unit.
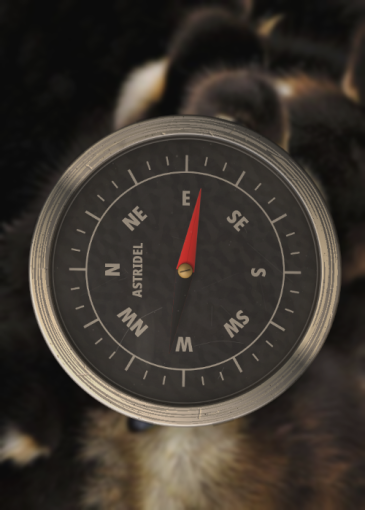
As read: **100** °
